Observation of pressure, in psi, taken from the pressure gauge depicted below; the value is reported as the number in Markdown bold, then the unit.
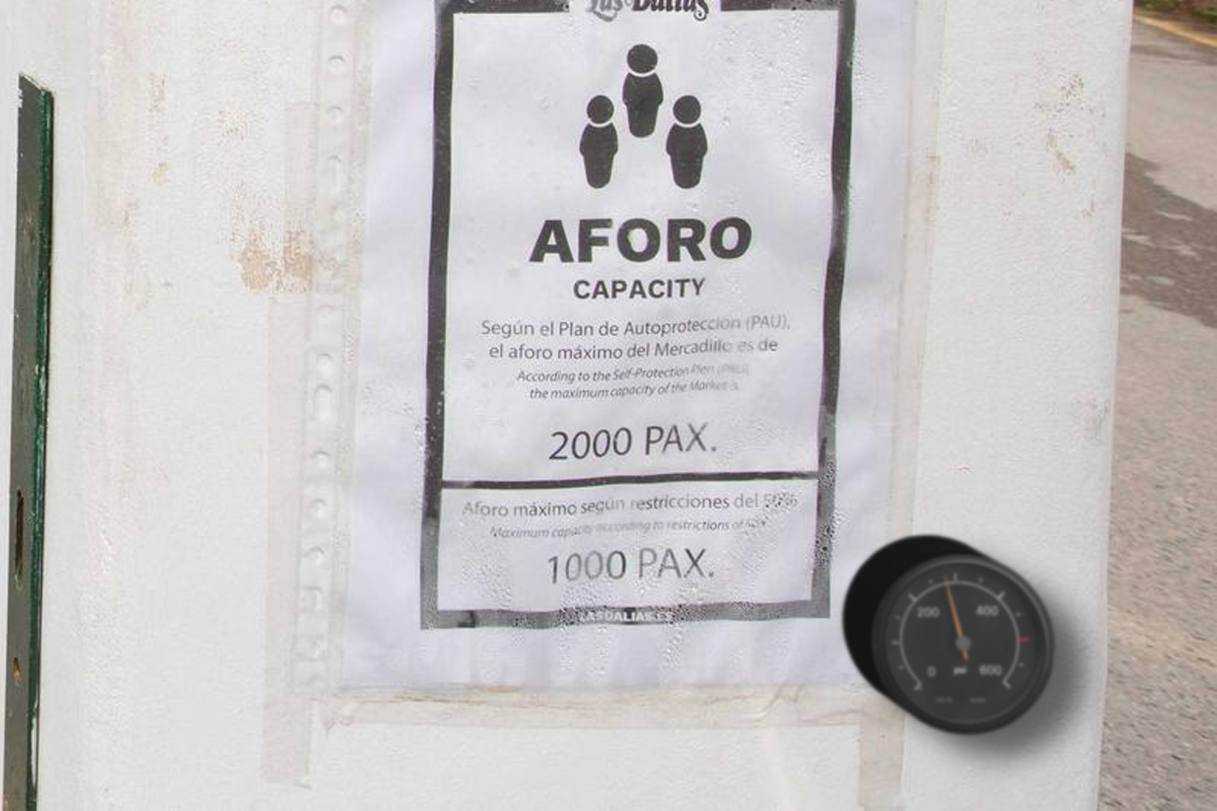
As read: **275** psi
